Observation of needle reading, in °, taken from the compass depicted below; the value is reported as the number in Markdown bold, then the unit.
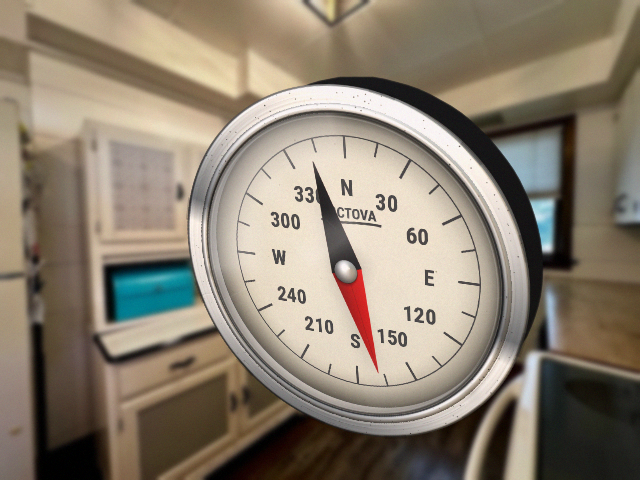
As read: **165** °
